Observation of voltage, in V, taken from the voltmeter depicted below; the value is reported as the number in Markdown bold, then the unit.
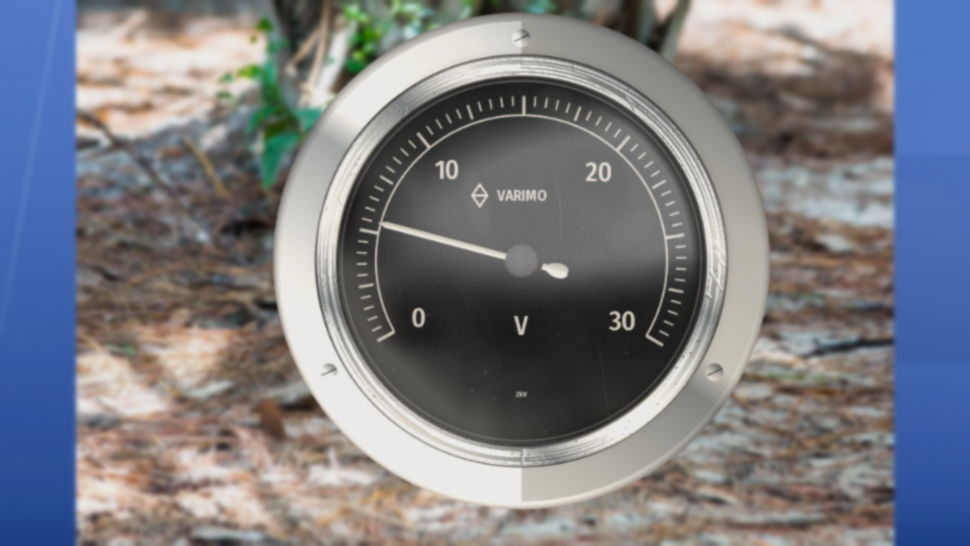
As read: **5.5** V
